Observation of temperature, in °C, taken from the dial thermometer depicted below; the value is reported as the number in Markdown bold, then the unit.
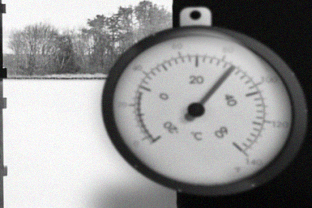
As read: **30** °C
